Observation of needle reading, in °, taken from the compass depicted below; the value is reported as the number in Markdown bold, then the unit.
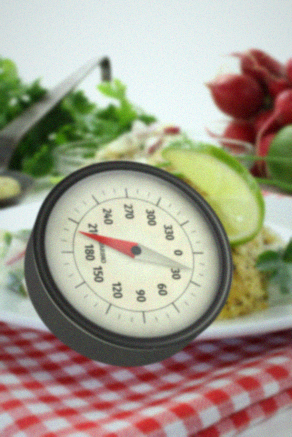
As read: **200** °
